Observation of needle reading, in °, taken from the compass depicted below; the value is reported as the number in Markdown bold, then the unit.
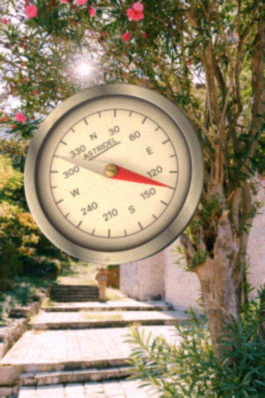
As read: **135** °
